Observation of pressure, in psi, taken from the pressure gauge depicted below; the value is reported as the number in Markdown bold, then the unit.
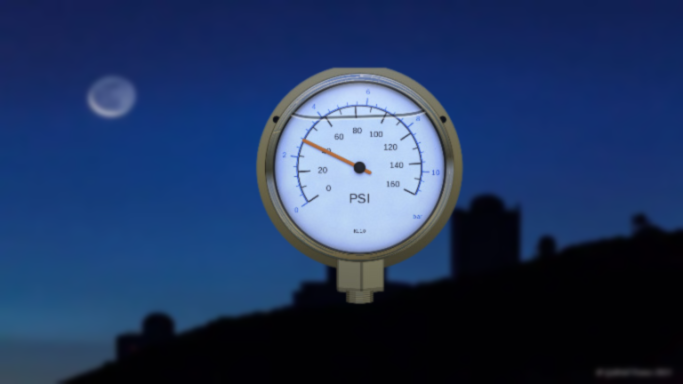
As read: **40** psi
